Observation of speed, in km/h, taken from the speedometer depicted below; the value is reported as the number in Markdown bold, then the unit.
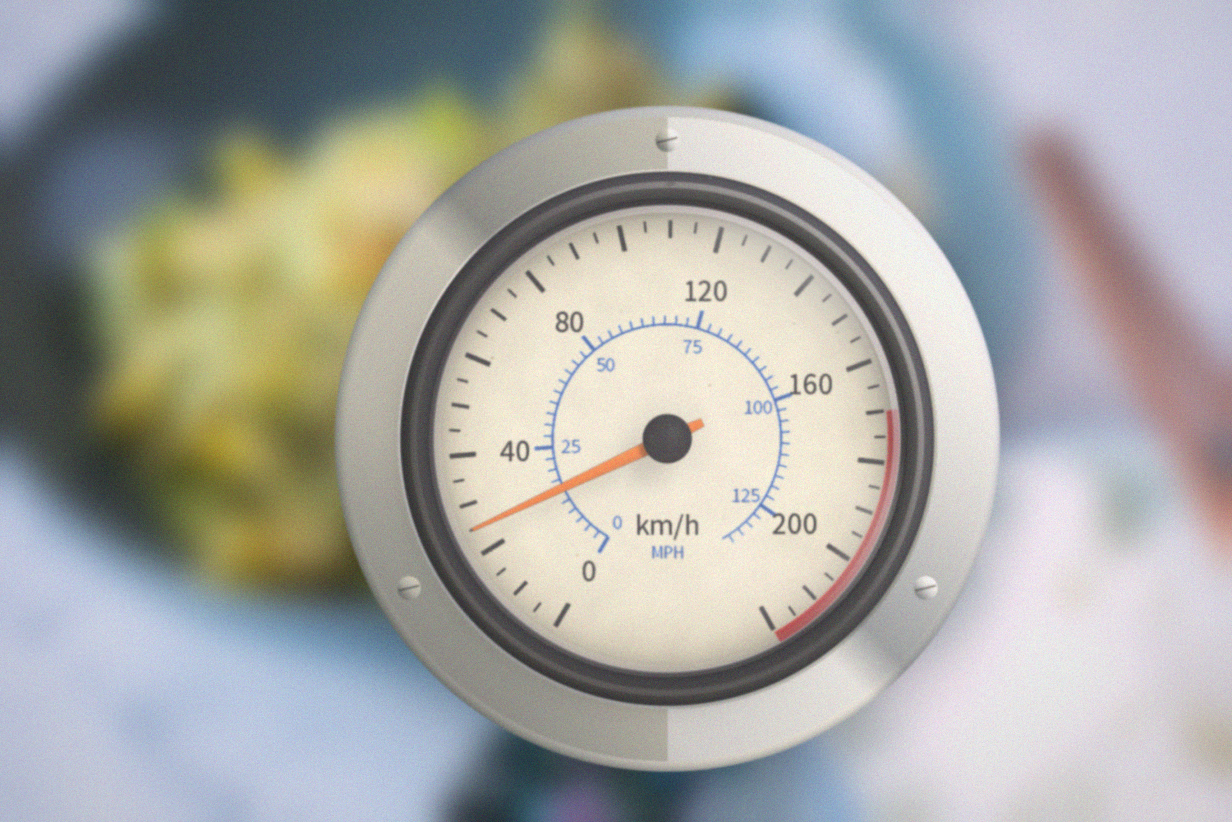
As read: **25** km/h
